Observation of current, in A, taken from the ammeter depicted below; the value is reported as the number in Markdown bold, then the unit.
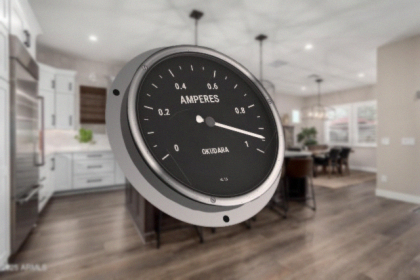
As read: **0.95** A
